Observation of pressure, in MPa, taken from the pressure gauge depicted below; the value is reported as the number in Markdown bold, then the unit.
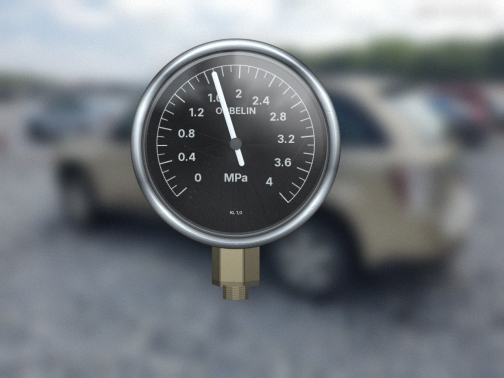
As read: **1.7** MPa
